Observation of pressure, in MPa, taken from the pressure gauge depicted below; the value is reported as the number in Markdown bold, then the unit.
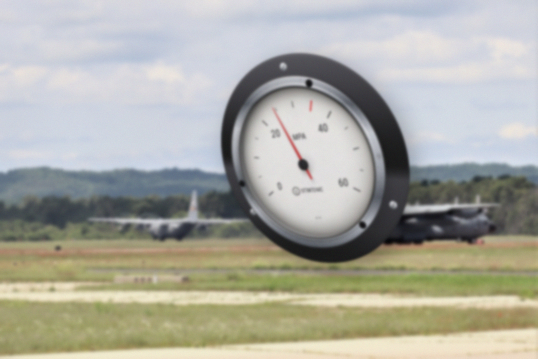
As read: **25** MPa
